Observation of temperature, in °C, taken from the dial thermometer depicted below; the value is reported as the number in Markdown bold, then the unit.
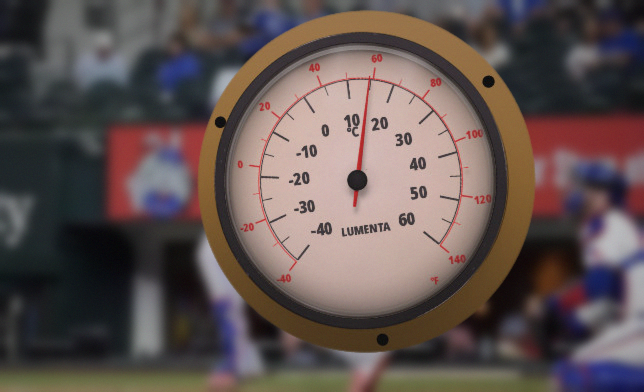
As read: **15** °C
